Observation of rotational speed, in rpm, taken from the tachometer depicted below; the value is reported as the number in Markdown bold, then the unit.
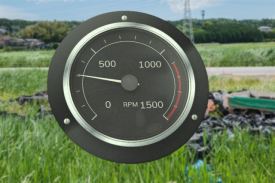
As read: **300** rpm
